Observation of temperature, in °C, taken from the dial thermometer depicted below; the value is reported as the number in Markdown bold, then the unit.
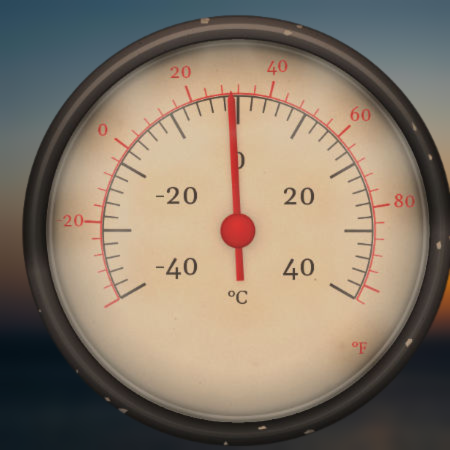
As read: **-1** °C
